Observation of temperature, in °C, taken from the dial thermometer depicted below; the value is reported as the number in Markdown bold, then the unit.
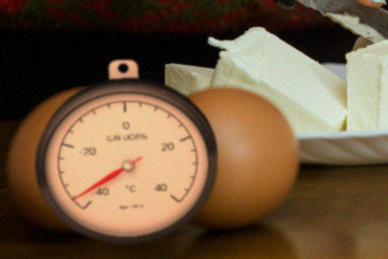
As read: **-36** °C
